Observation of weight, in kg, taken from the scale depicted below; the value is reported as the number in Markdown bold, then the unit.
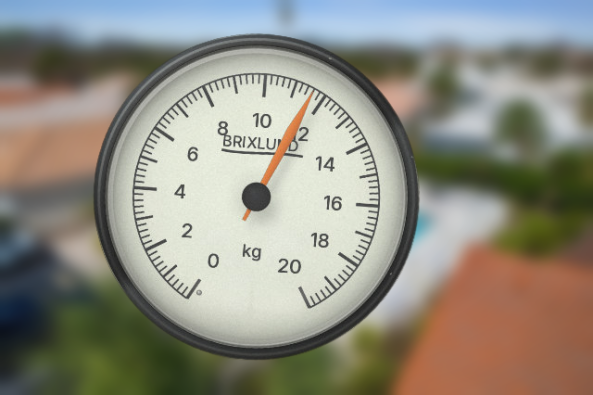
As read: **11.6** kg
